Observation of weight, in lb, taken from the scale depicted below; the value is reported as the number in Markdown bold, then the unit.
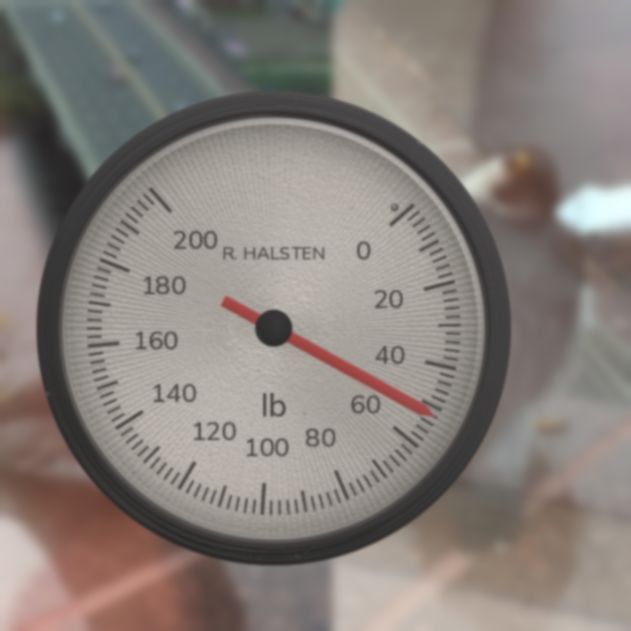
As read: **52** lb
